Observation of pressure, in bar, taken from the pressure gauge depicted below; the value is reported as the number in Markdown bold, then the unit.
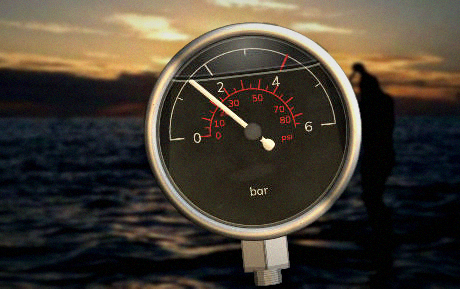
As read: **1.5** bar
